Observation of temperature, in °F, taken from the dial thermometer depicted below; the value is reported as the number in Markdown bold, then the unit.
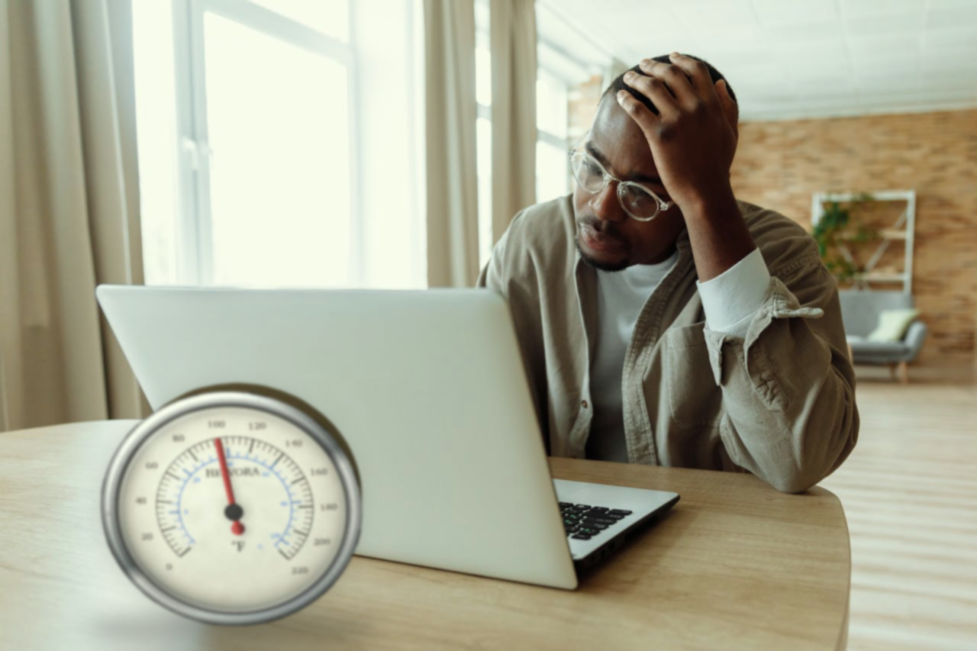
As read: **100** °F
